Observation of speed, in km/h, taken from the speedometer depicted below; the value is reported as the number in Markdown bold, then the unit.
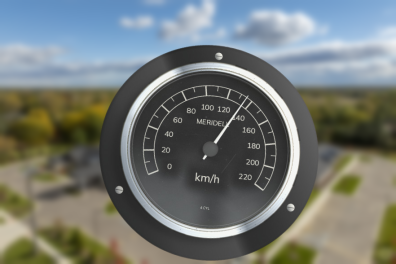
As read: **135** km/h
